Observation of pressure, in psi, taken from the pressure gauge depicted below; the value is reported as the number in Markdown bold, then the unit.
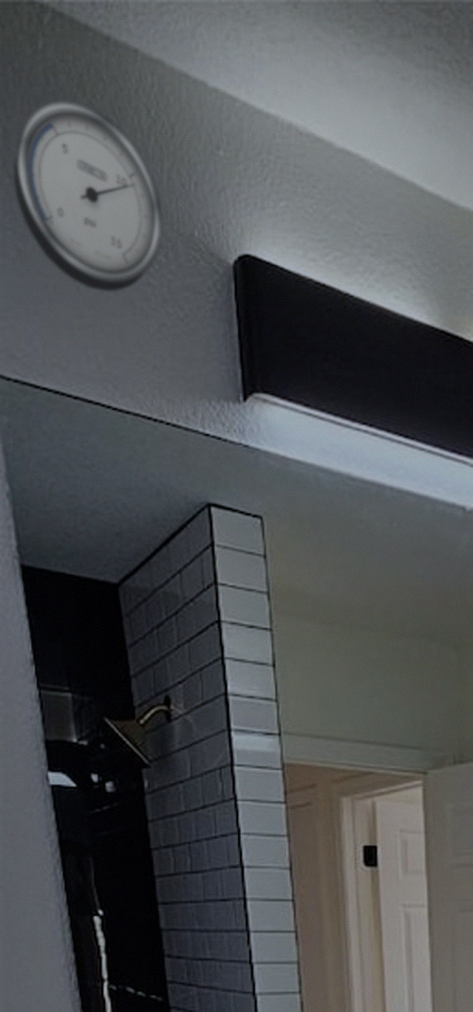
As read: **10.5** psi
